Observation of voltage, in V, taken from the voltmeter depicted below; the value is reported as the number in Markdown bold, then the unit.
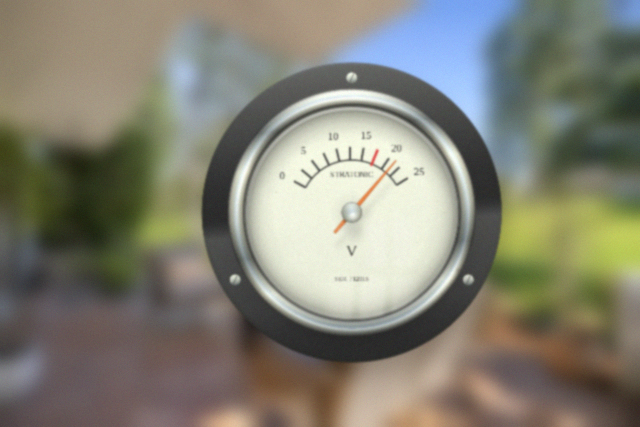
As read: **21.25** V
